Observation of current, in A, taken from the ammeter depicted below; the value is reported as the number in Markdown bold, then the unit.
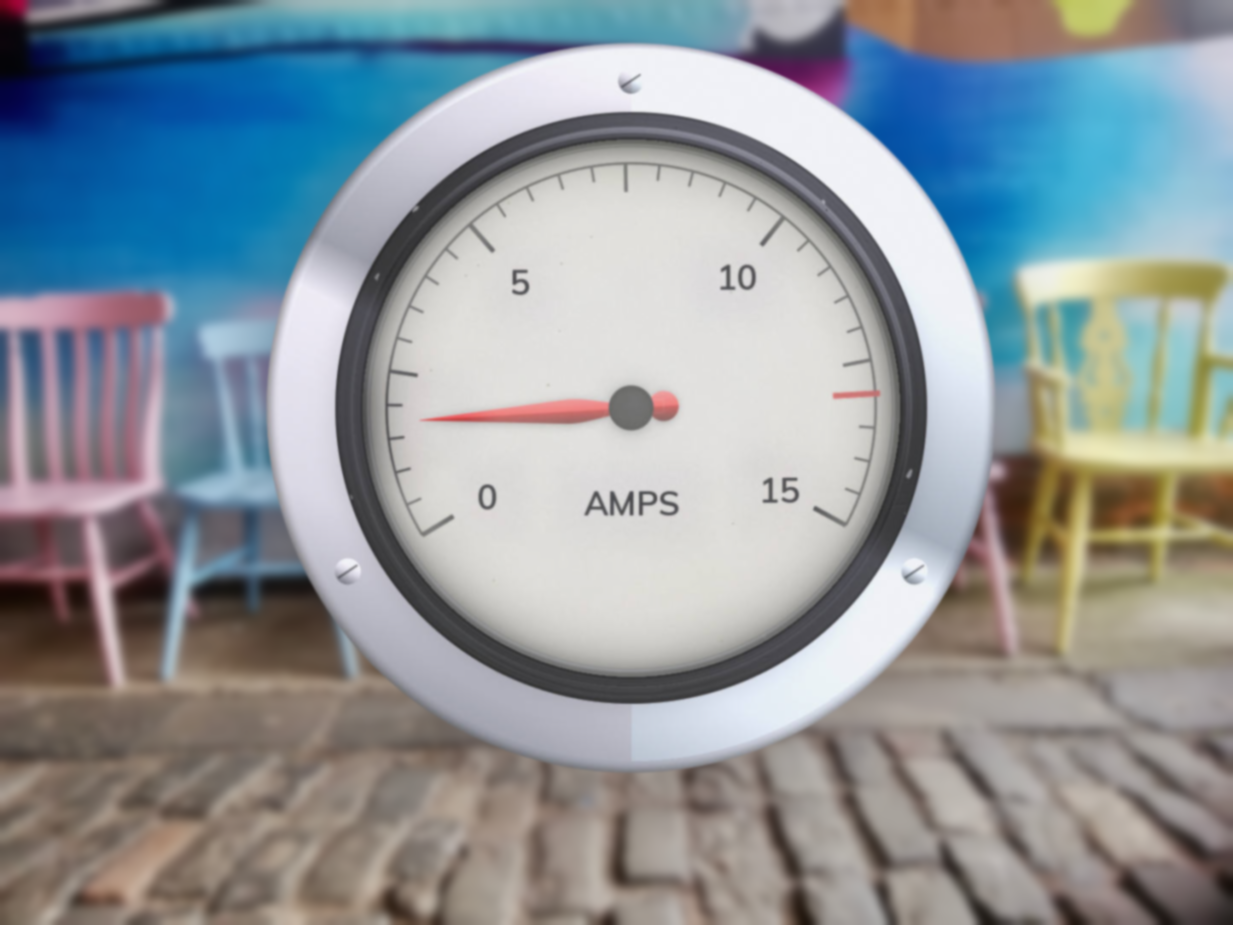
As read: **1.75** A
